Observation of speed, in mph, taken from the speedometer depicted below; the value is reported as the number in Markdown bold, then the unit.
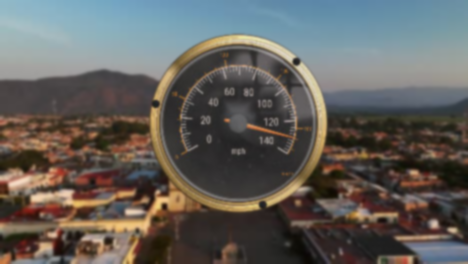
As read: **130** mph
